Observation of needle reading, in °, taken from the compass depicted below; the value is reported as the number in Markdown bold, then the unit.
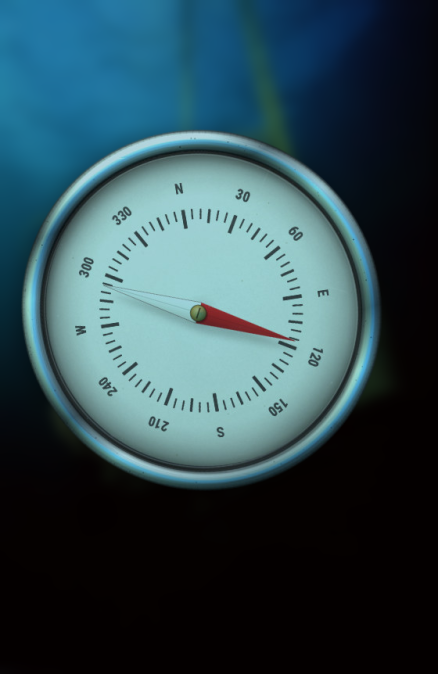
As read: **115** °
